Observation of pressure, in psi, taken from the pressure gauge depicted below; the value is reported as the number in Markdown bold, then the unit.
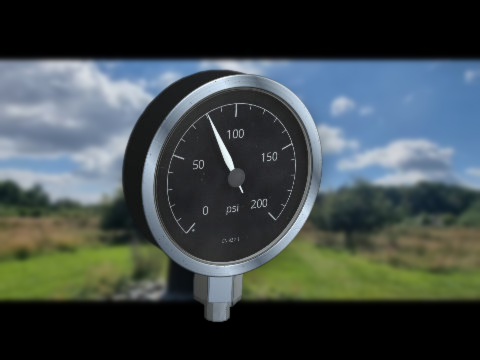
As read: **80** psi
